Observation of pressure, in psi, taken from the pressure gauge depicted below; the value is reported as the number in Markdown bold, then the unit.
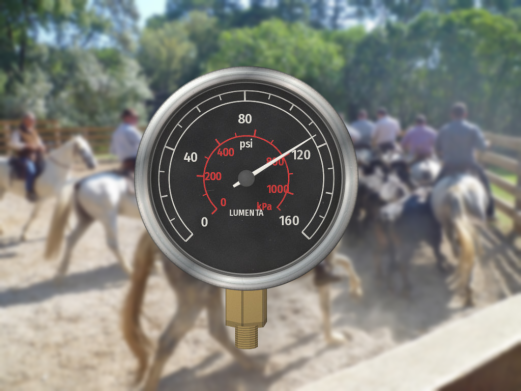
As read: **115** psi
